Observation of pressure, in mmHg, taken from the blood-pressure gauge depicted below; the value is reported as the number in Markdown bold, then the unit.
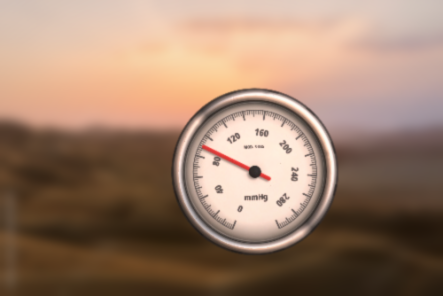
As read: **90** mmHg
